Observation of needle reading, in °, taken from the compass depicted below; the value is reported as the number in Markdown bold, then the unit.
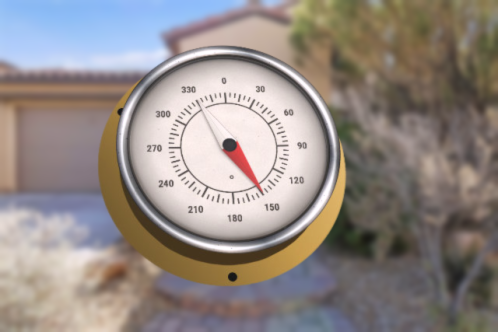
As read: **150** °
